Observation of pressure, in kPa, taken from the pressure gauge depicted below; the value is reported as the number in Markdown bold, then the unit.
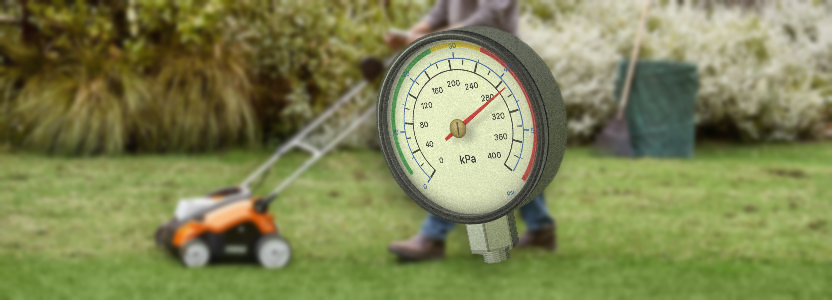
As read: **290** kPa
